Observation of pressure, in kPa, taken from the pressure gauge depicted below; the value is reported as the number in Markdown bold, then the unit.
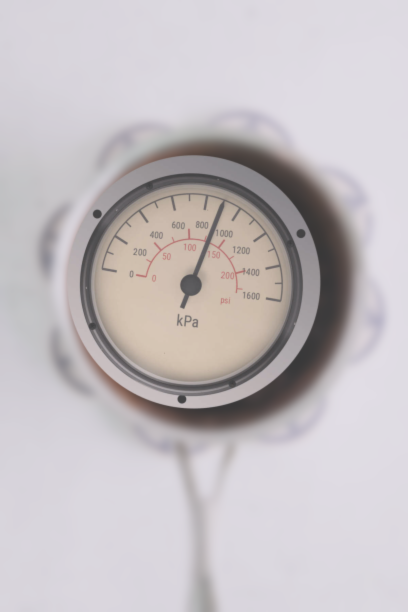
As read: **900** kPa
